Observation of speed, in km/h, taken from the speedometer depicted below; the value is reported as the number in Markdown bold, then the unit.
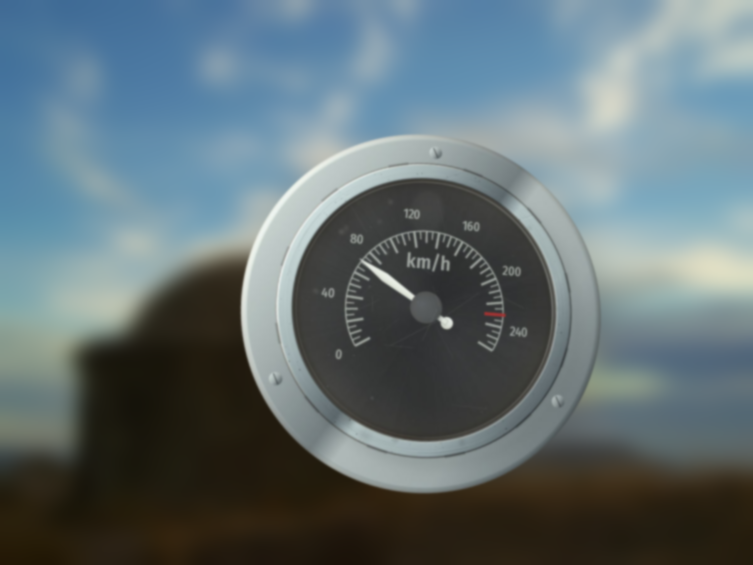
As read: **70** km/h
